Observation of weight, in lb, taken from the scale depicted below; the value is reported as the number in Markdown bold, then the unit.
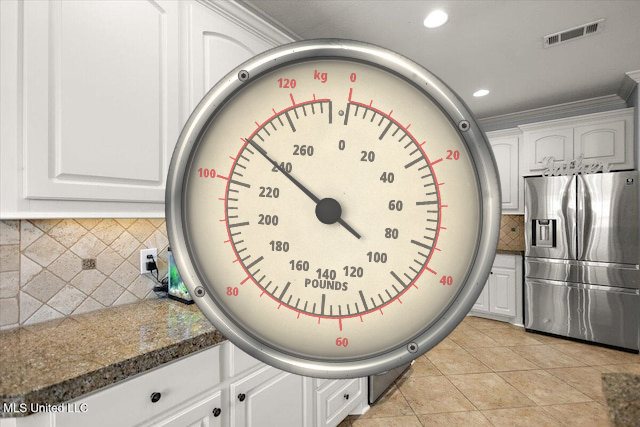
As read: **240** lb
